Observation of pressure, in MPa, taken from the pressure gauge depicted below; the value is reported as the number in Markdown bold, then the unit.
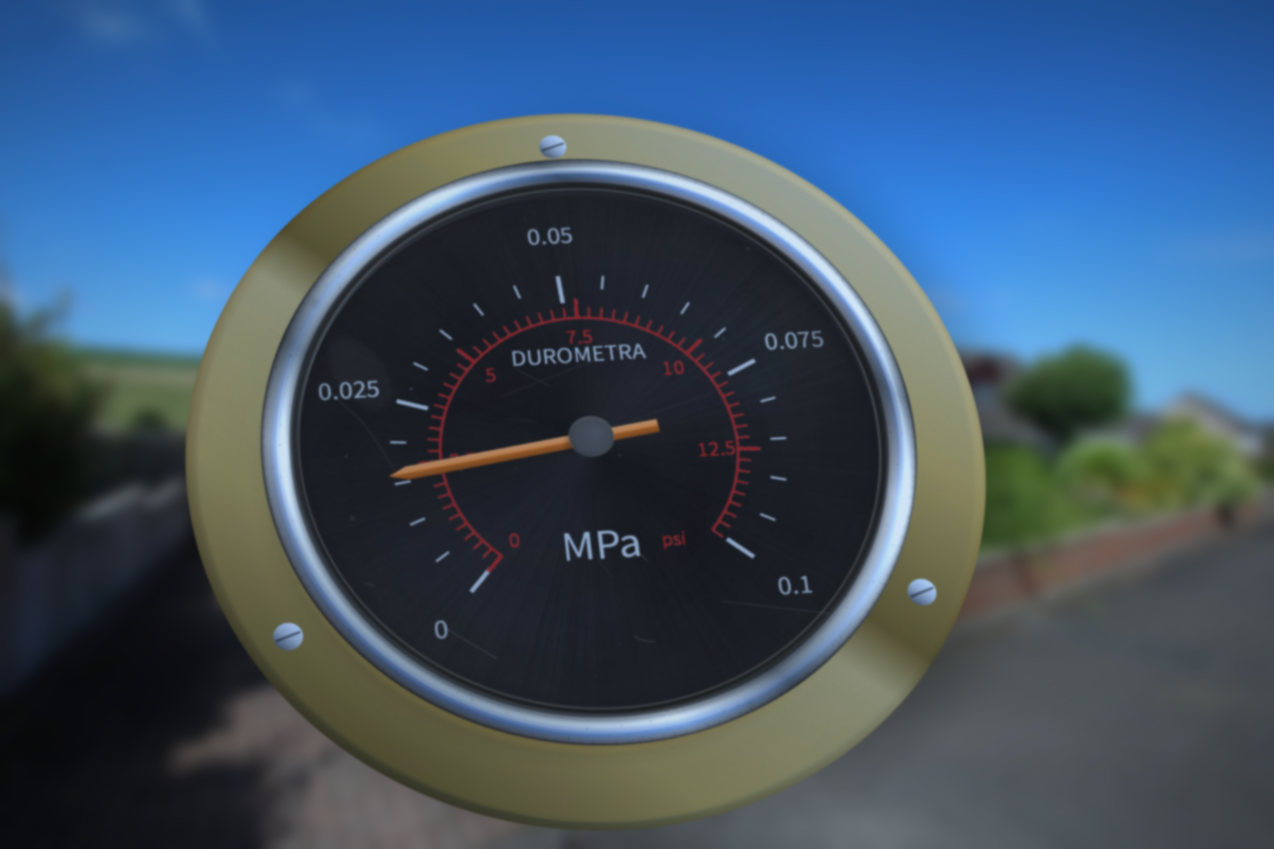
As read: **0.015** MPa
